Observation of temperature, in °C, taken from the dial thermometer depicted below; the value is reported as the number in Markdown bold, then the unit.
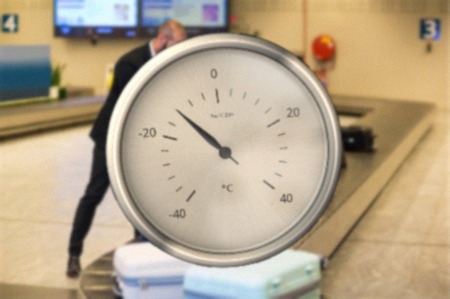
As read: **-12** °C
